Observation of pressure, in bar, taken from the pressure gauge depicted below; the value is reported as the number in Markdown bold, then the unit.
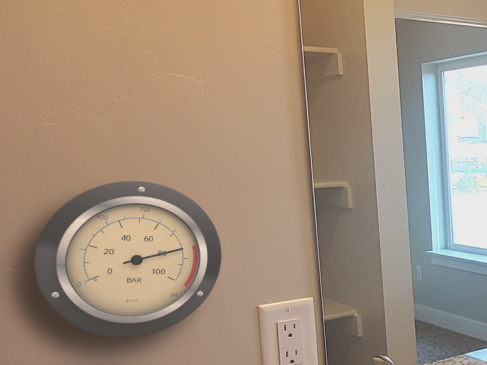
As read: **80** bar
